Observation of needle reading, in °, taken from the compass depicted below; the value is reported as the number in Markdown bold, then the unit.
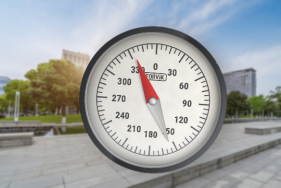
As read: **335** °
